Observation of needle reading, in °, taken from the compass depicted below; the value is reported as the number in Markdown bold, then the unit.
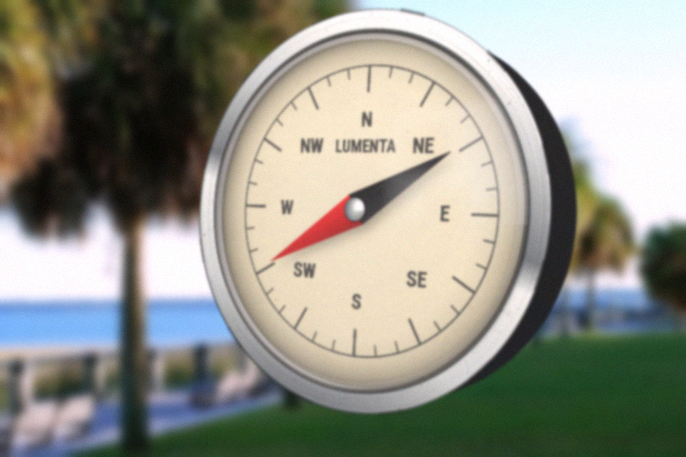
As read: **240** °
